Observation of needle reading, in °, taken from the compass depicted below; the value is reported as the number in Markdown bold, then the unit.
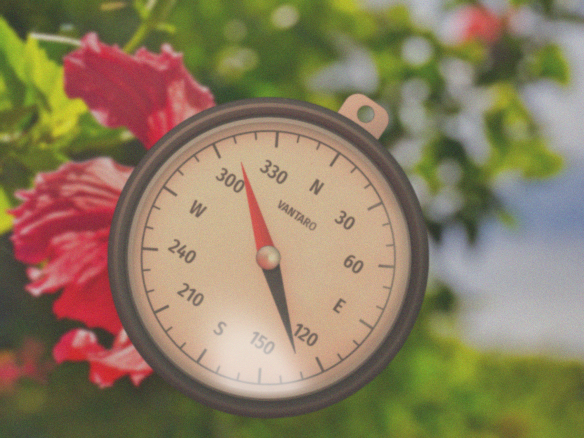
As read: **310** °
